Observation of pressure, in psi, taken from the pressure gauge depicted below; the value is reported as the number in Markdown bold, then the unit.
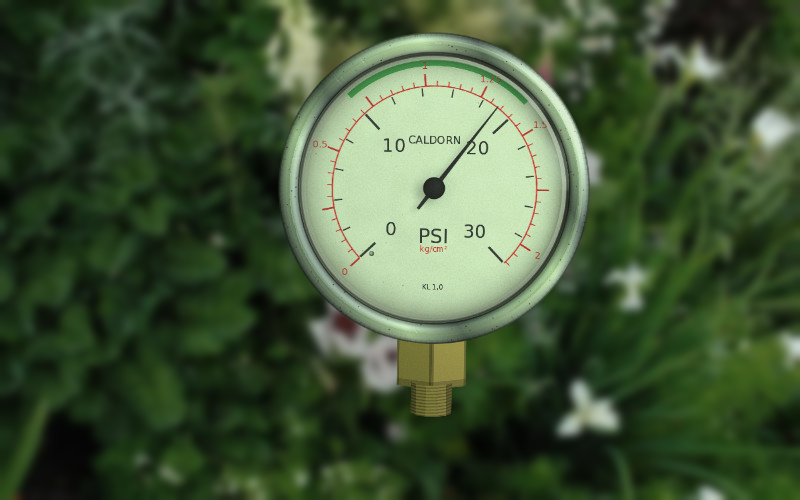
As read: **19** psi
